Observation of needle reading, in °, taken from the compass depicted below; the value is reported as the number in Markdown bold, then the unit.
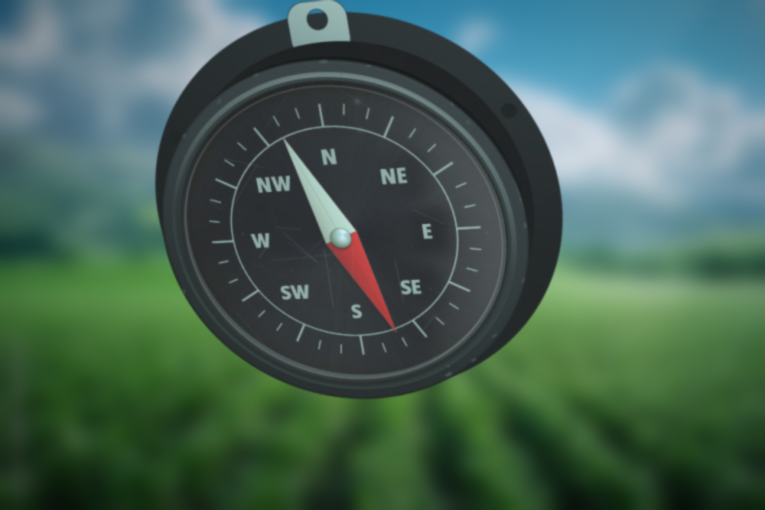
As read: **160** °
